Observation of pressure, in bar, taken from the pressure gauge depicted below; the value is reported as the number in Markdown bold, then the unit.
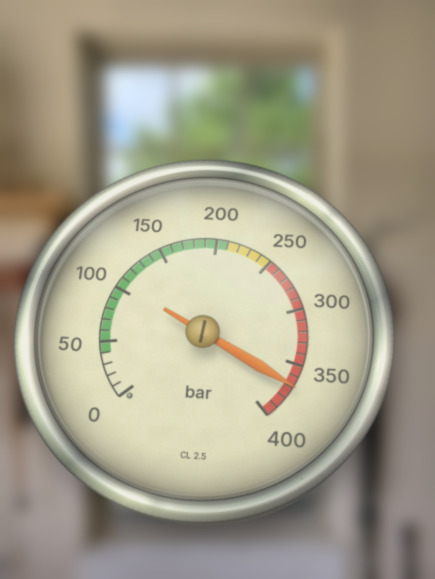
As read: **370** bar
